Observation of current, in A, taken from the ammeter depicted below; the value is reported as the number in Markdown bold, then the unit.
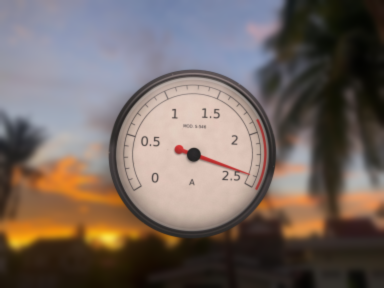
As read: **2.4** A
